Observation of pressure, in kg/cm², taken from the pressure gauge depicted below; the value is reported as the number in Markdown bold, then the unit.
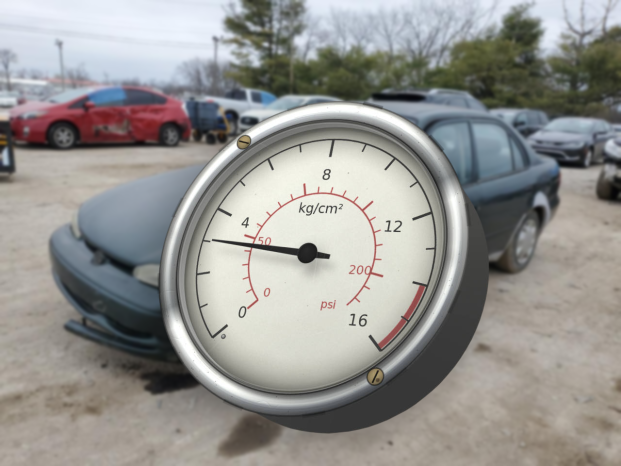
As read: **3** kg/cm²
